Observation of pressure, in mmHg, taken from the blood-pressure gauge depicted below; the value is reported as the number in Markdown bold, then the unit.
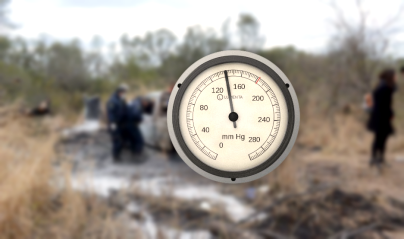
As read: **140** mmHg
